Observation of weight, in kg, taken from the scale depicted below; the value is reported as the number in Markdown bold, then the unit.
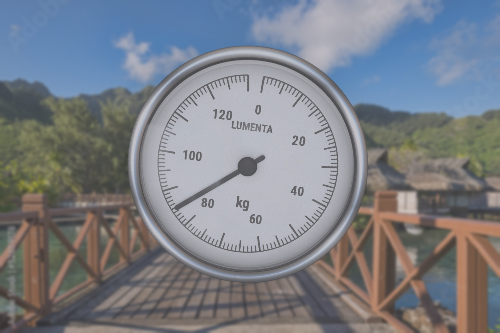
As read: **85** kg
